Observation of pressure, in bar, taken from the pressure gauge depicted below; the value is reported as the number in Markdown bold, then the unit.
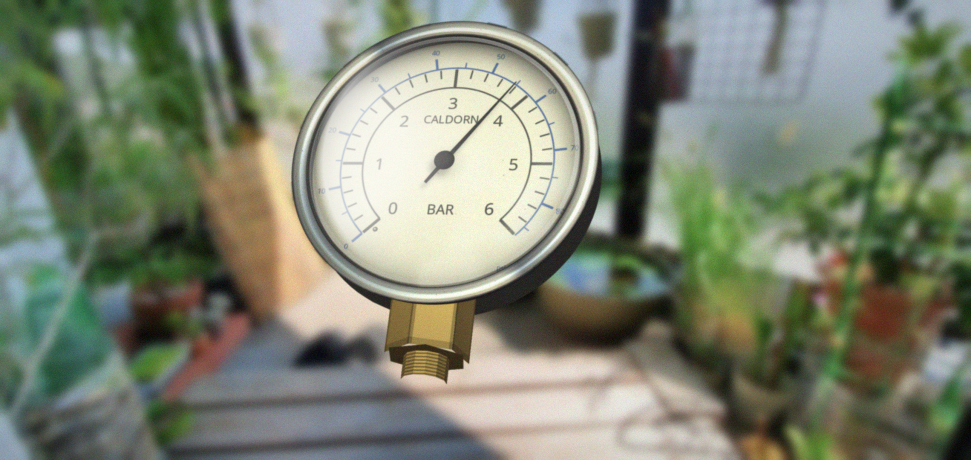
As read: **3.8** bar
